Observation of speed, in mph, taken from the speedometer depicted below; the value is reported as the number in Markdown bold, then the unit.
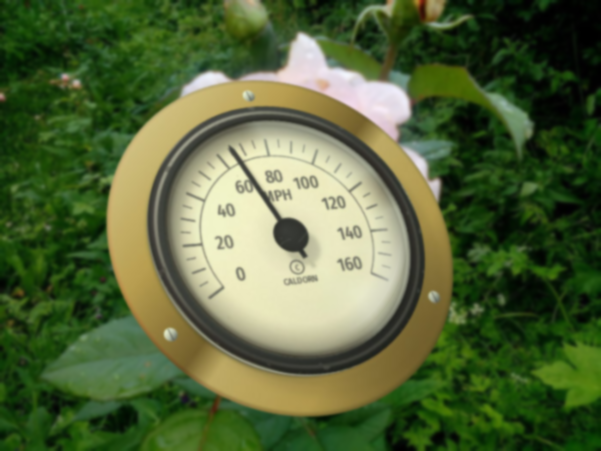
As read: **65** mph
